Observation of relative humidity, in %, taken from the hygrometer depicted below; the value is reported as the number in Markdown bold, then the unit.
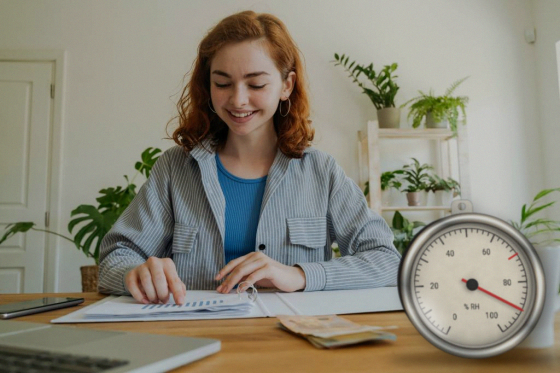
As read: **90** %
